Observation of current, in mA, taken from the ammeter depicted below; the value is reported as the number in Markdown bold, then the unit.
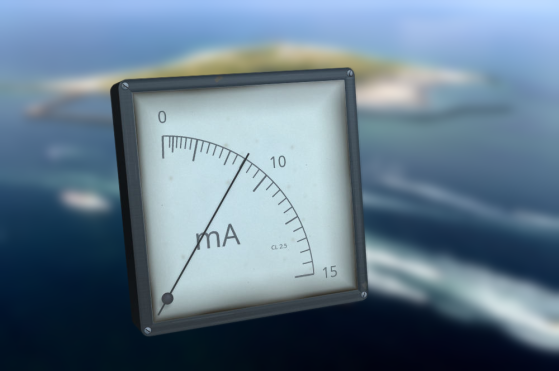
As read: **8.5** mA
